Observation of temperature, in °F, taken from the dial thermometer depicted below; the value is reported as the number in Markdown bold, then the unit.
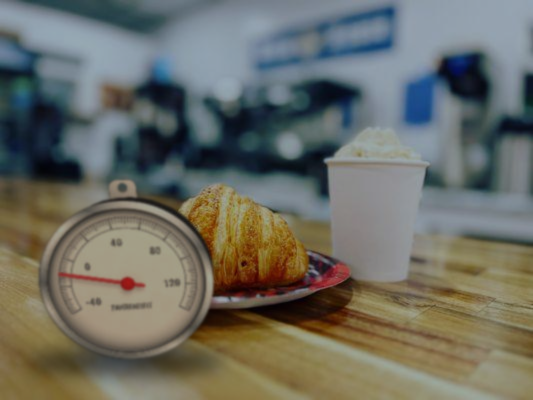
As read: **-10** °F
